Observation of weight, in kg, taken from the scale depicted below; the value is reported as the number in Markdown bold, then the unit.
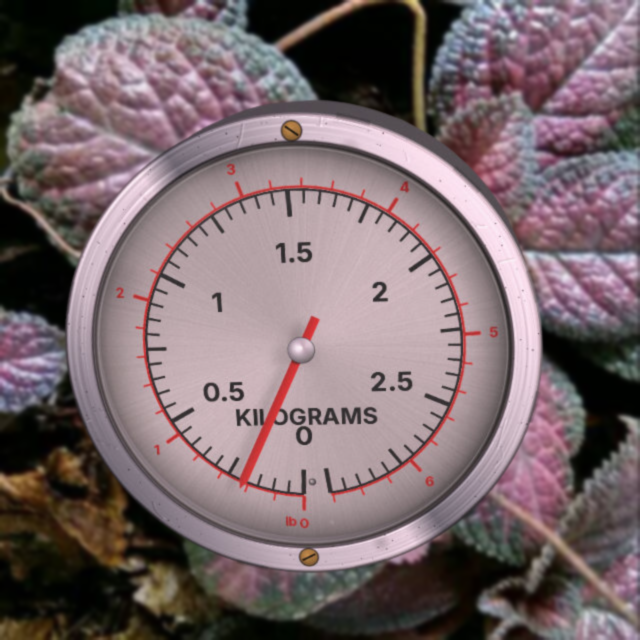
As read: **0.2** kg
